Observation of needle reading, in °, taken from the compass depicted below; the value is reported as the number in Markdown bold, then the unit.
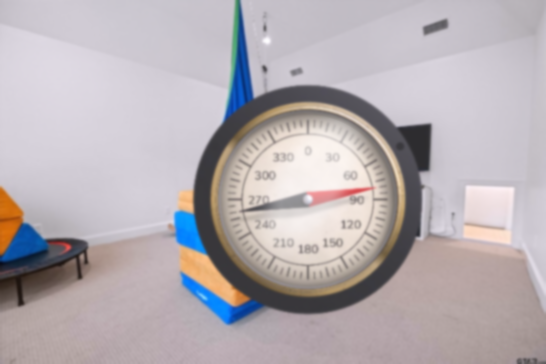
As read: **80** °
